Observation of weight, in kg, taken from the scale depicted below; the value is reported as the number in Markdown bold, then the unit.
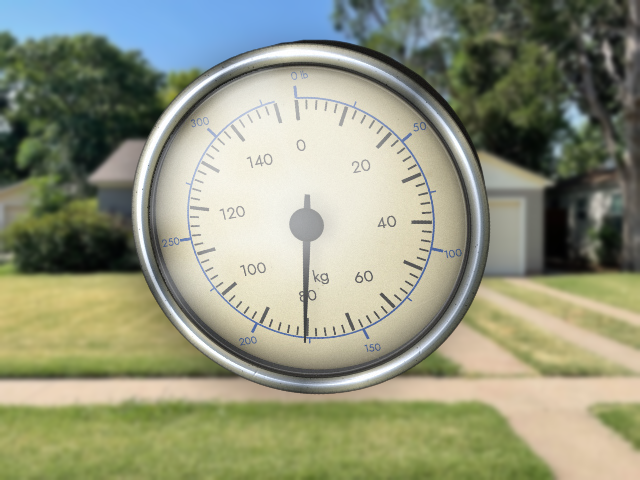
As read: **80** kg
